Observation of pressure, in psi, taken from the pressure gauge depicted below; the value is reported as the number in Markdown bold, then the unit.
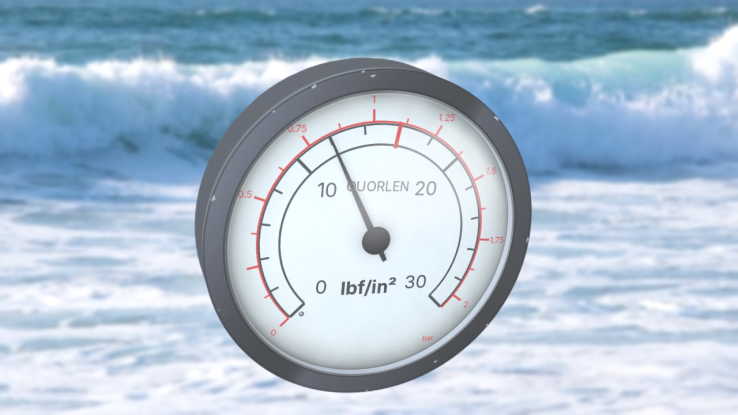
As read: **12** psi
